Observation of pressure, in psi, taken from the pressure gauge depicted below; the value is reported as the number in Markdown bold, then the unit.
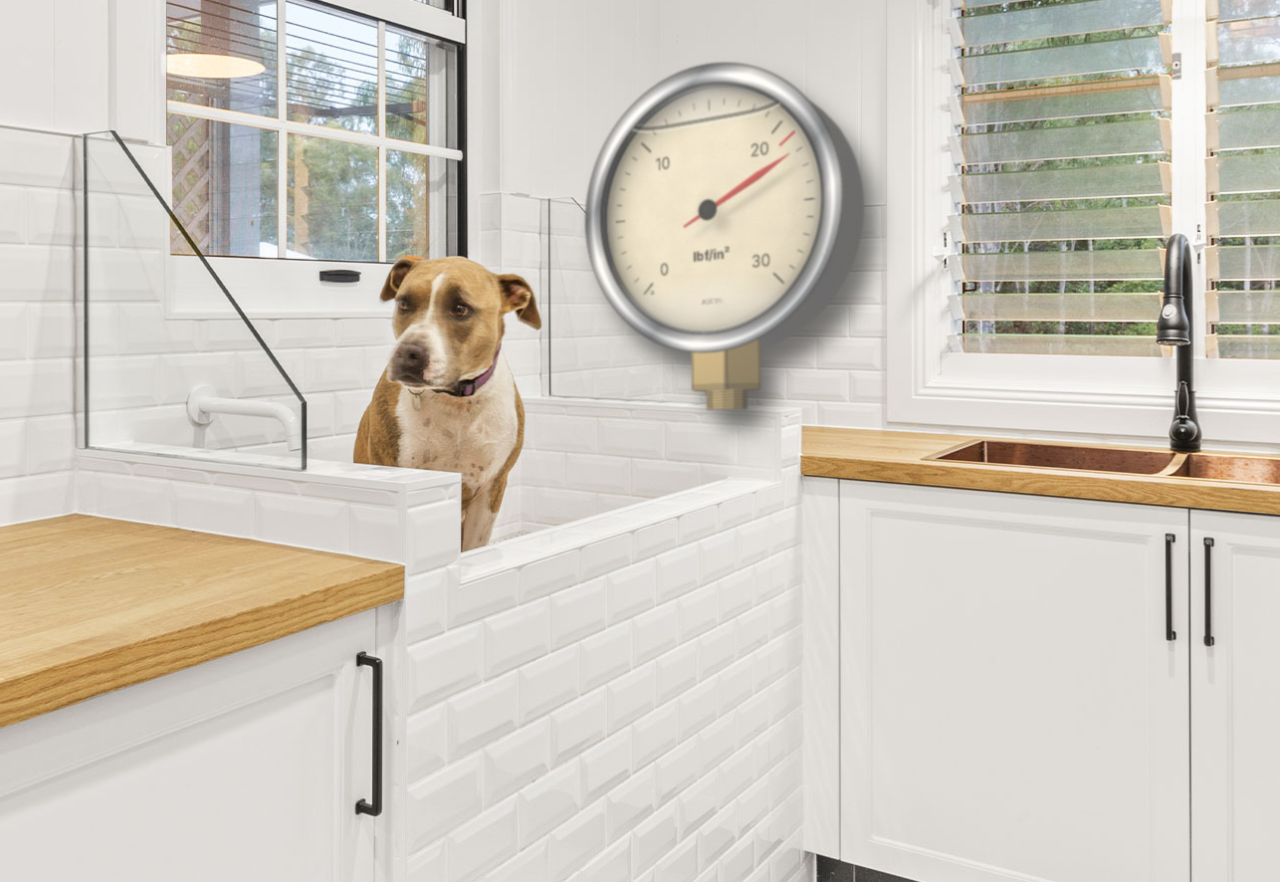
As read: **22** psi
